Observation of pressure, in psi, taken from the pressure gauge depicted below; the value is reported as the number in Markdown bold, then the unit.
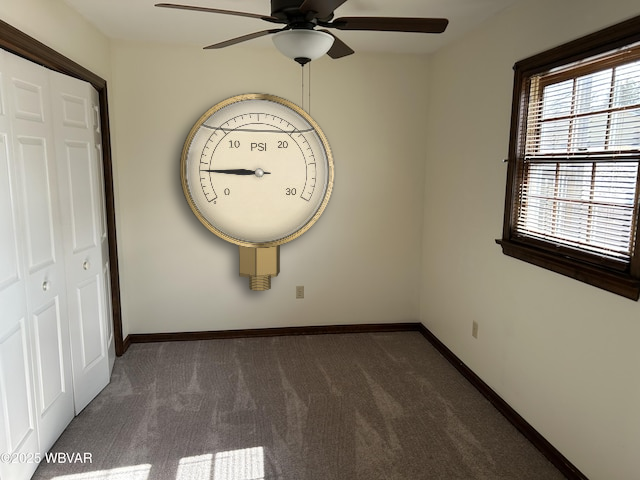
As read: **4** psi
